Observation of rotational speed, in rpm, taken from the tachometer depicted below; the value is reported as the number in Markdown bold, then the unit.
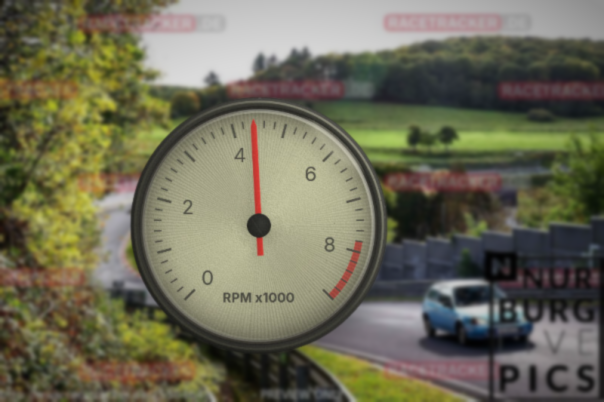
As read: **4400** rpm
